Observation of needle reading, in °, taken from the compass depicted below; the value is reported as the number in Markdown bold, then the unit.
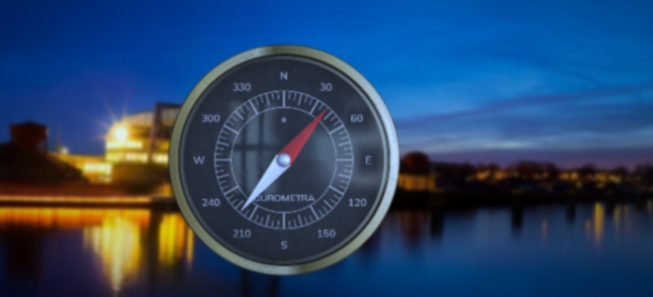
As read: **40** °
